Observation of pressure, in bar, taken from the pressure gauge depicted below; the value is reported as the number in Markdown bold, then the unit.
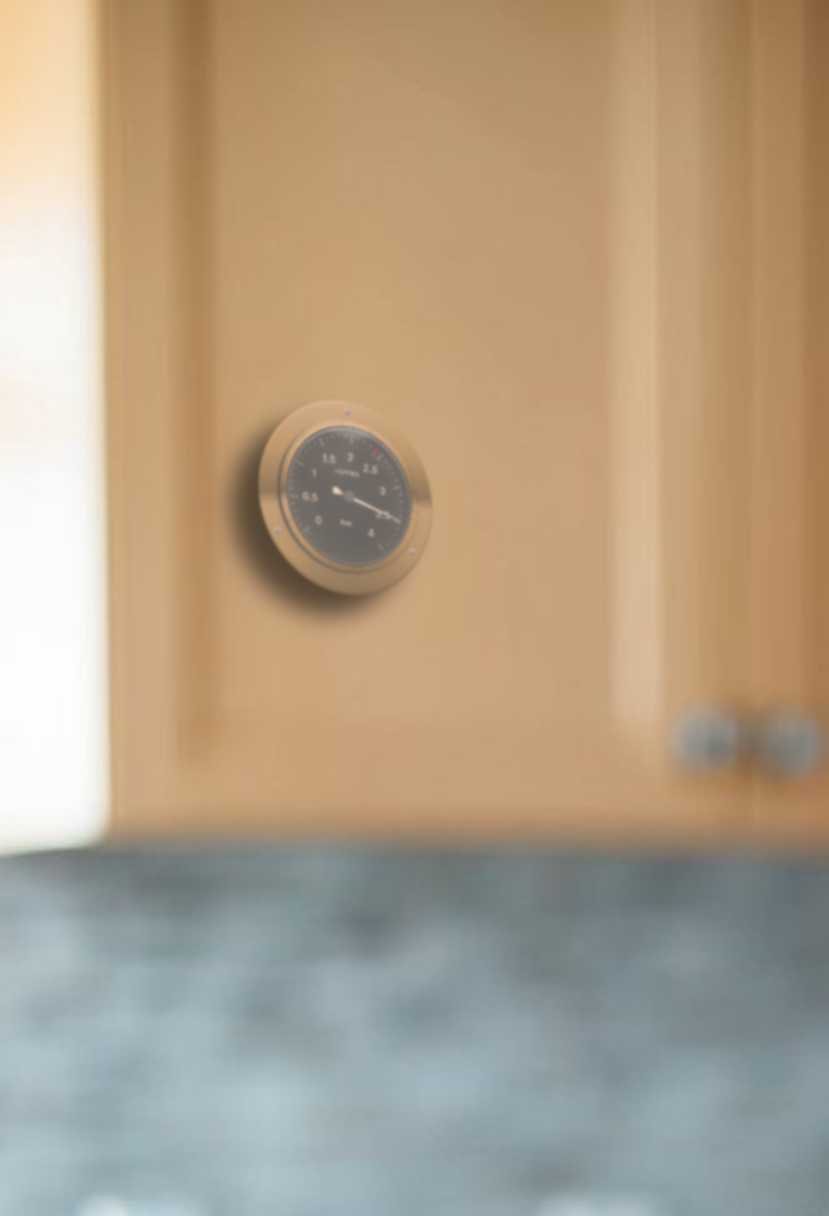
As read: **3.5** bar
